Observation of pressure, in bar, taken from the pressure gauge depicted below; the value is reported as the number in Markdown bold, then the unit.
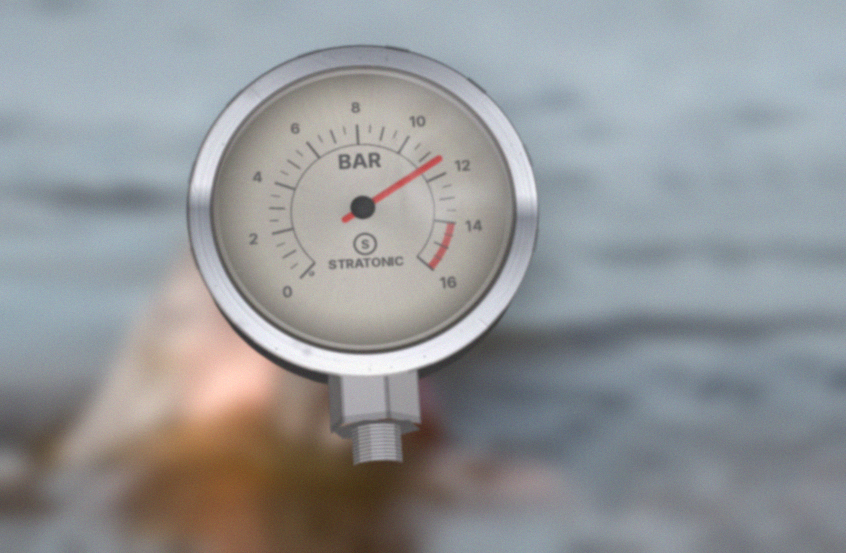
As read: **11.5** bar
